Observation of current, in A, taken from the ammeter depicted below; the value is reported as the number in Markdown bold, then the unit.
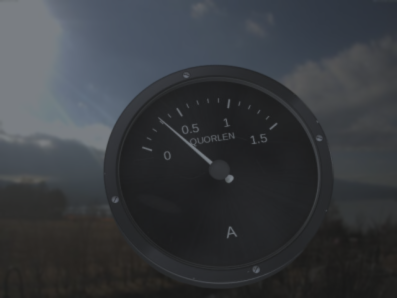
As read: **0.3** A
